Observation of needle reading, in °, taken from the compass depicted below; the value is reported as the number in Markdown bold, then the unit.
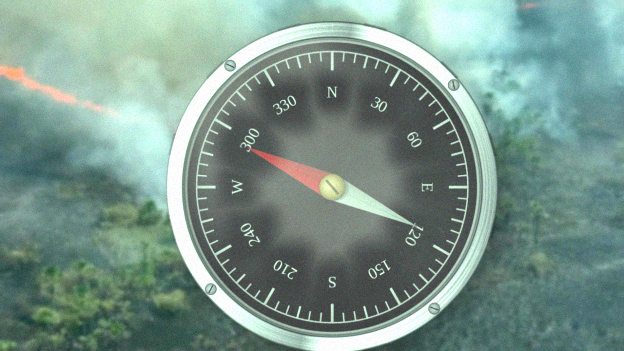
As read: **295** °
